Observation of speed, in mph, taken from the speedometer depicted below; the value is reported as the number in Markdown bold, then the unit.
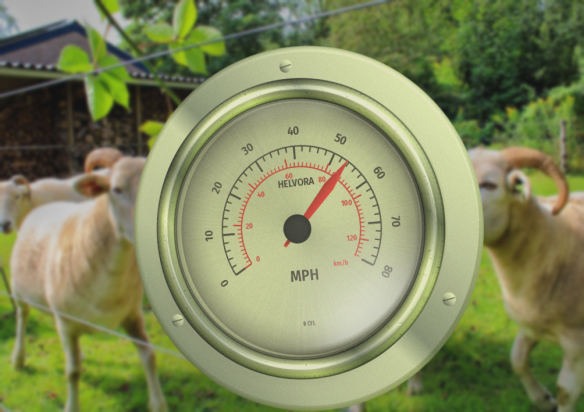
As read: **54** mph
